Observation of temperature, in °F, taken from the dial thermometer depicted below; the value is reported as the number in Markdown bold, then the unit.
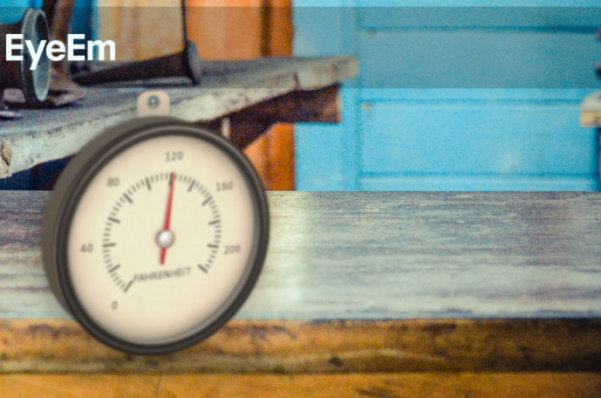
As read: **120** °F
